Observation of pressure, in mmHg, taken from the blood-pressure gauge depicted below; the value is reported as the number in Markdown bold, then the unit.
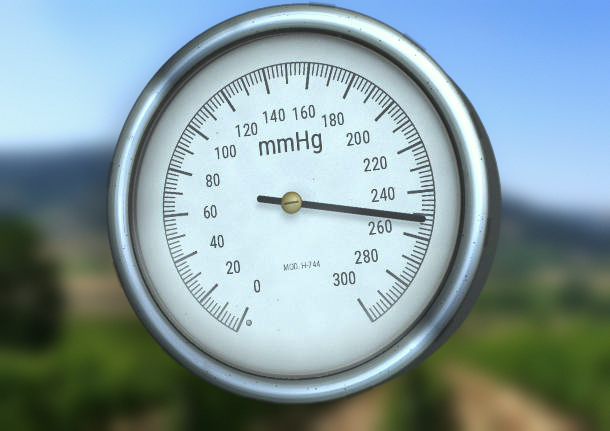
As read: **252** mmHg
